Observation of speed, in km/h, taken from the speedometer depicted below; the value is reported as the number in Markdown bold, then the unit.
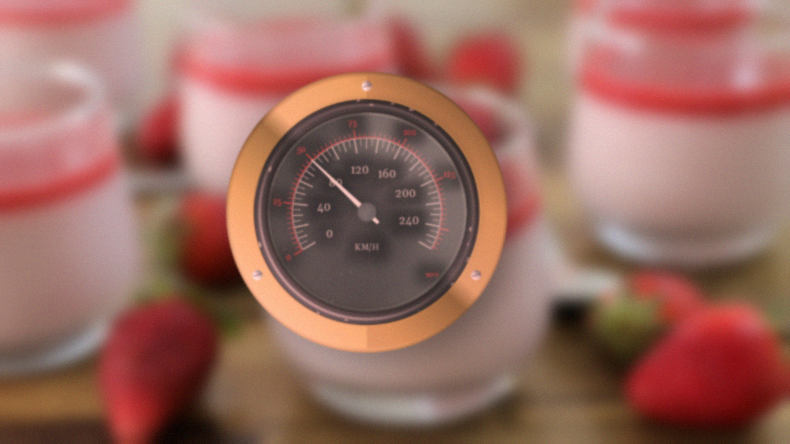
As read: **80** km/h
